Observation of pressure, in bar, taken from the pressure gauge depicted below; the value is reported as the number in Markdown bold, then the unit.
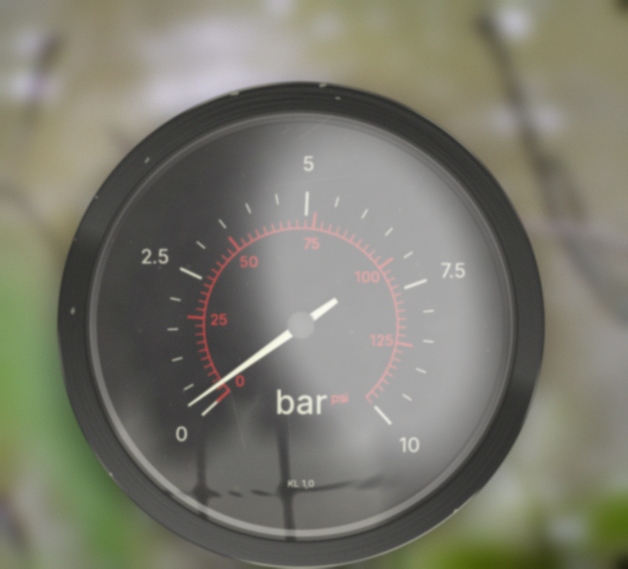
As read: **0.25** bar
